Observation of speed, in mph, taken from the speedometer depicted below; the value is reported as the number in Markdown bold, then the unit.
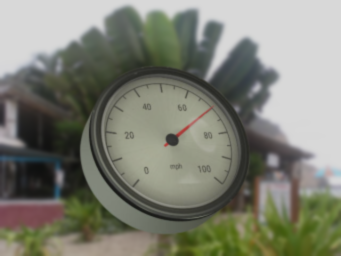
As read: **70** mph
